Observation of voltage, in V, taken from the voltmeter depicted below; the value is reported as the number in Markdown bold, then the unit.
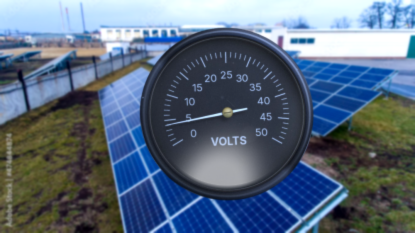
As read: **4** V
